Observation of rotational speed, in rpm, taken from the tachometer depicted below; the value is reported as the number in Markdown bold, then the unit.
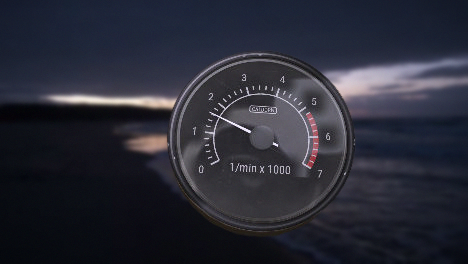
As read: **1600** rpm
